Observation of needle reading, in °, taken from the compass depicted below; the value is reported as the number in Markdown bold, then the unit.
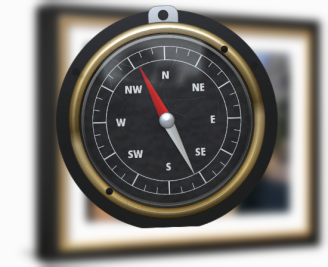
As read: **335** °
